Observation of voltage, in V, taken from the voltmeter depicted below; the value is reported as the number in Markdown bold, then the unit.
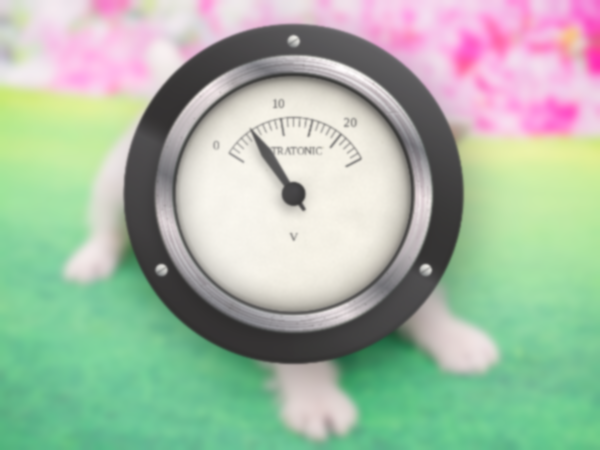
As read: **5** V
